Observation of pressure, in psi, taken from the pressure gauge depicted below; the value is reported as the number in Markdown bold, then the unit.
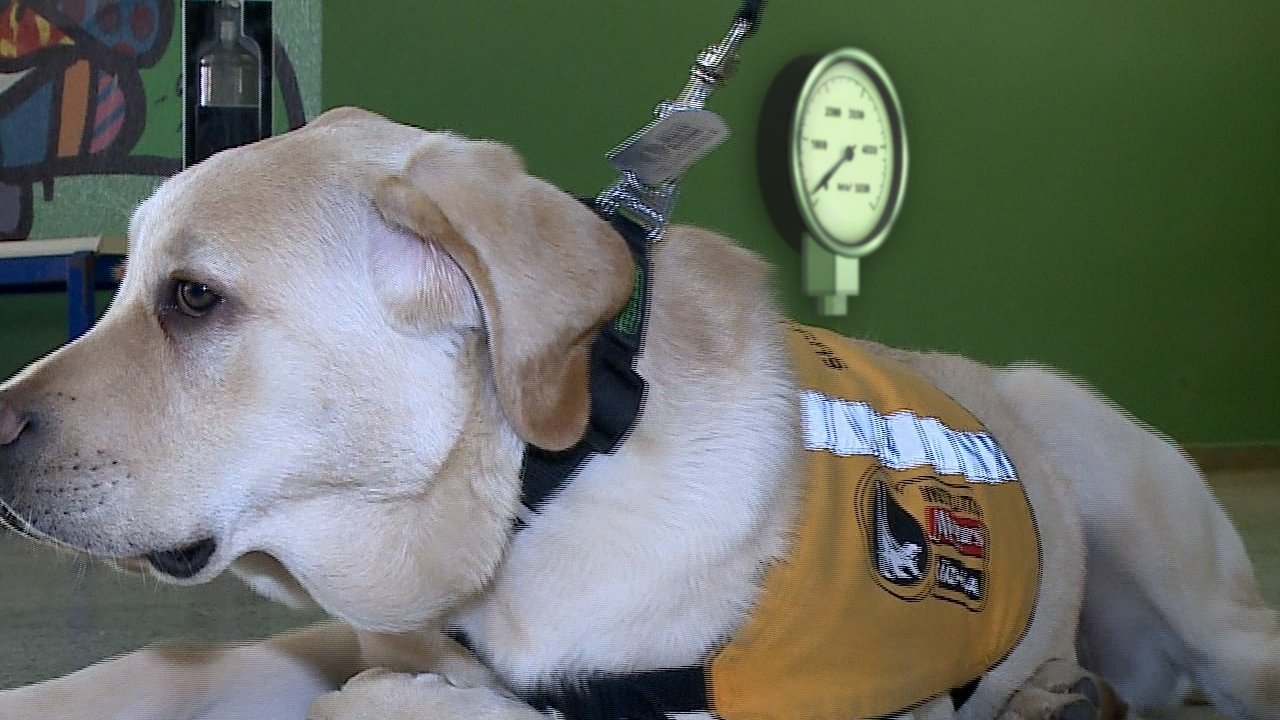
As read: **200** psi
